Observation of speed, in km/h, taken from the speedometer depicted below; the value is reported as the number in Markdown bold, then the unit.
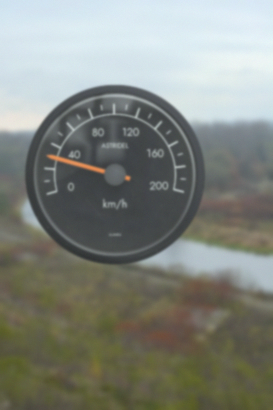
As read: **30** km/h
